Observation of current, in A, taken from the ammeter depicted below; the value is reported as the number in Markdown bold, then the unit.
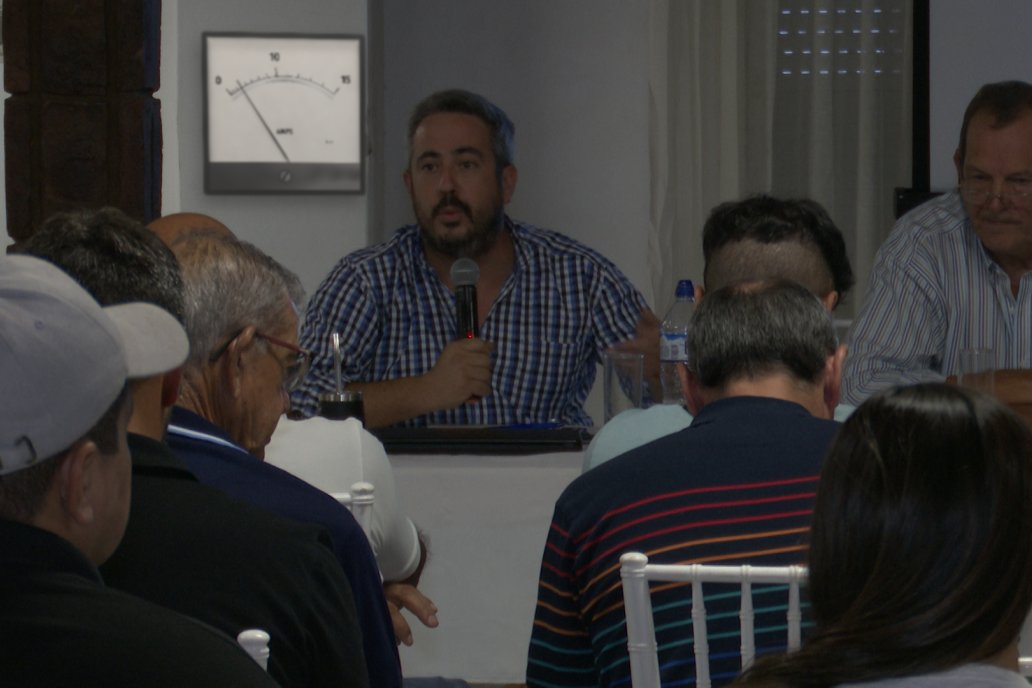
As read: **5** A
